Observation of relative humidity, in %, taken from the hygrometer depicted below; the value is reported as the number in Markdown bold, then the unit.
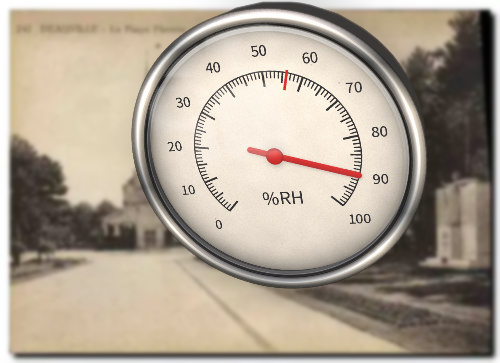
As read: **90** %
